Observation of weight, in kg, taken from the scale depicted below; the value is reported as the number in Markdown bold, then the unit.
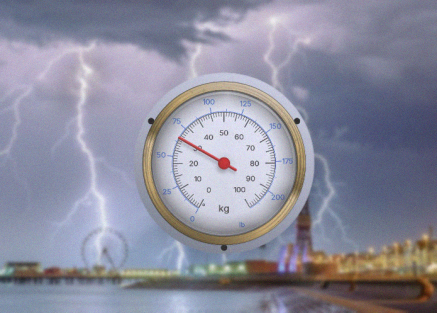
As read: **30** kg
